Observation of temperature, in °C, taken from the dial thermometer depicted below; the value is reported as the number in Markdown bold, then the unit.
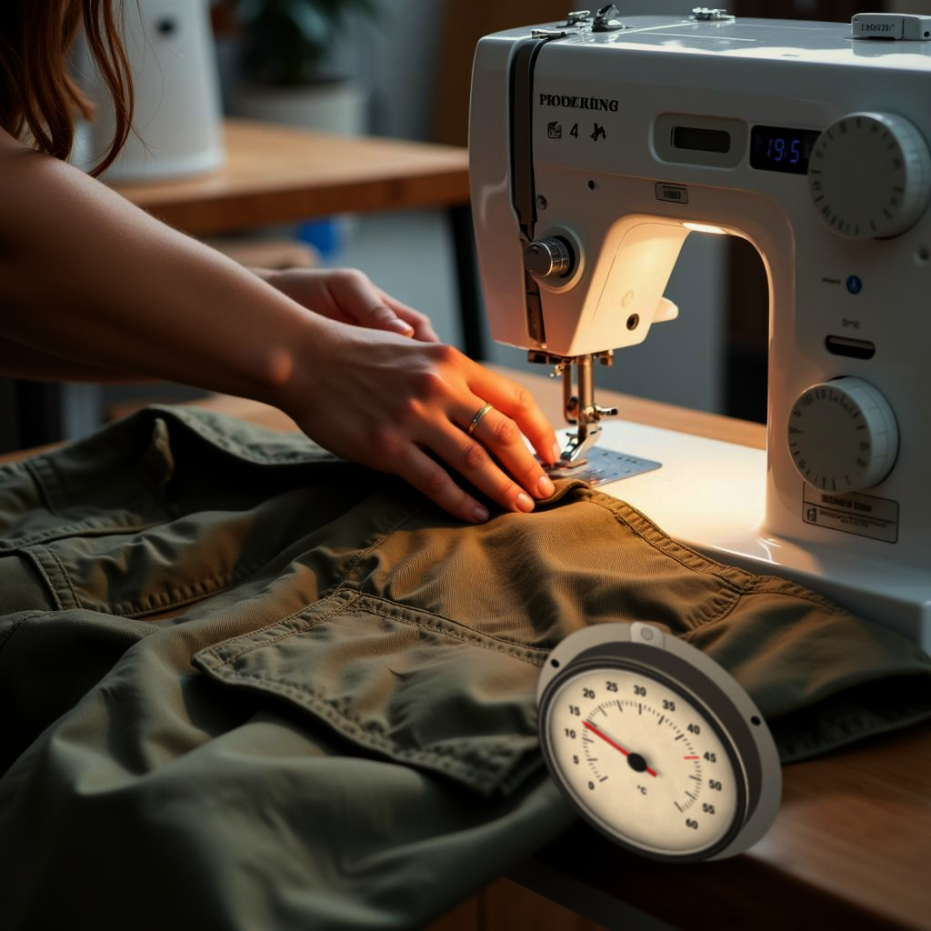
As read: **15** °C
